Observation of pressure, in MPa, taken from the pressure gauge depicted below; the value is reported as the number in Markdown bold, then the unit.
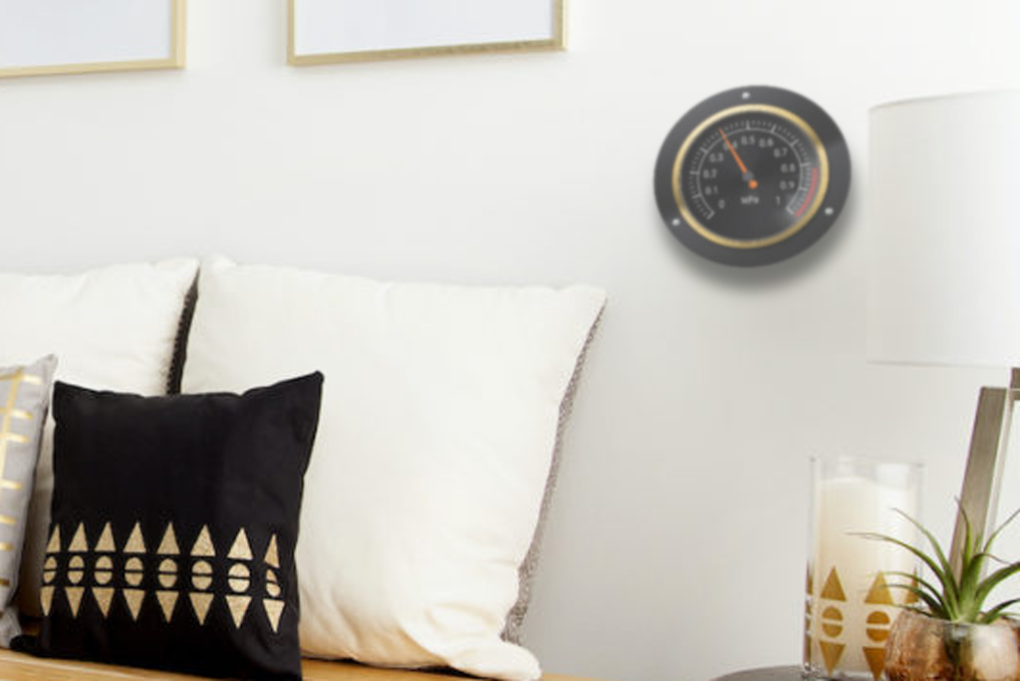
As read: **0.4** MPa
